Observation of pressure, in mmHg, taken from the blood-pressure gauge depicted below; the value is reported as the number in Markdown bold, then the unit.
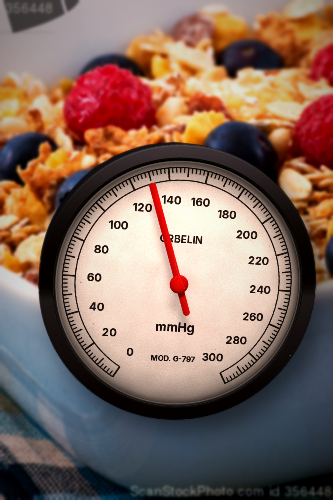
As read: **130** mmHg
